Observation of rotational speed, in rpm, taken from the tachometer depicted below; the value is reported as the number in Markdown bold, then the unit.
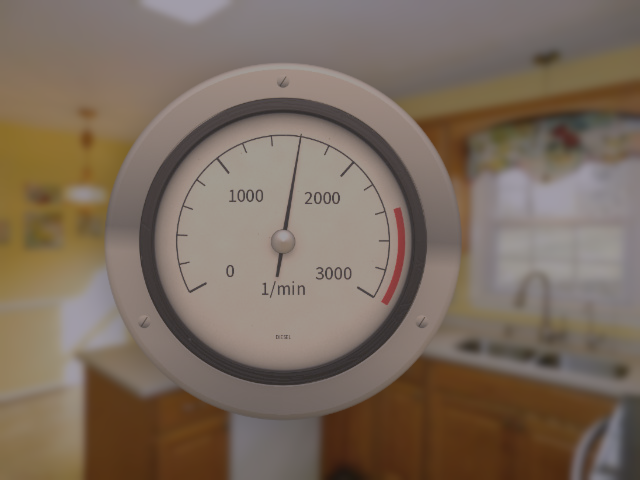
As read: **1600** rpm
